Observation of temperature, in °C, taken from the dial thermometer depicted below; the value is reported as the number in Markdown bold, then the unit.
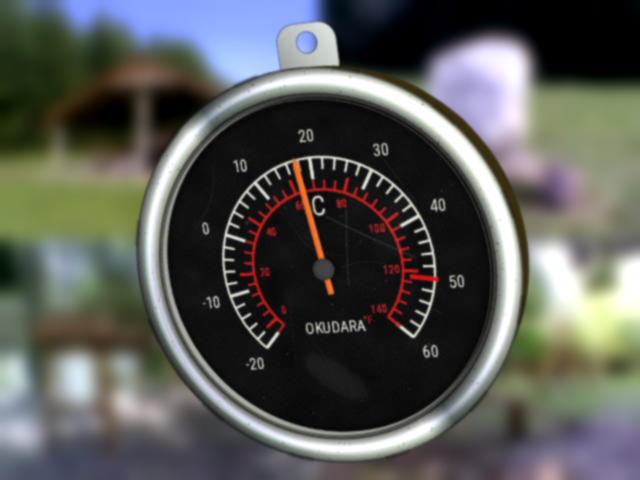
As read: **18** °C
